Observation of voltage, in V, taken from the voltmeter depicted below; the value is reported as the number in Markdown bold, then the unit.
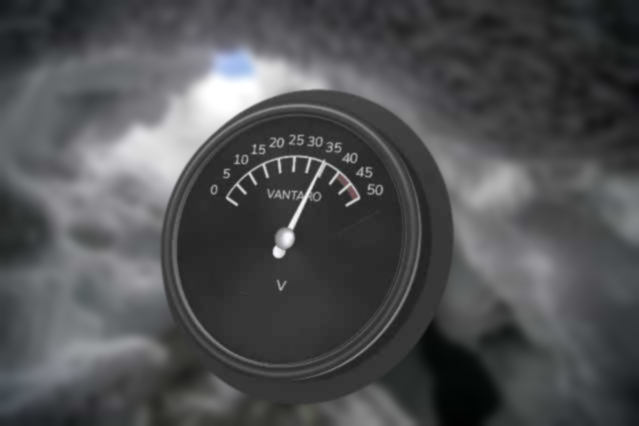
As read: **35** V
